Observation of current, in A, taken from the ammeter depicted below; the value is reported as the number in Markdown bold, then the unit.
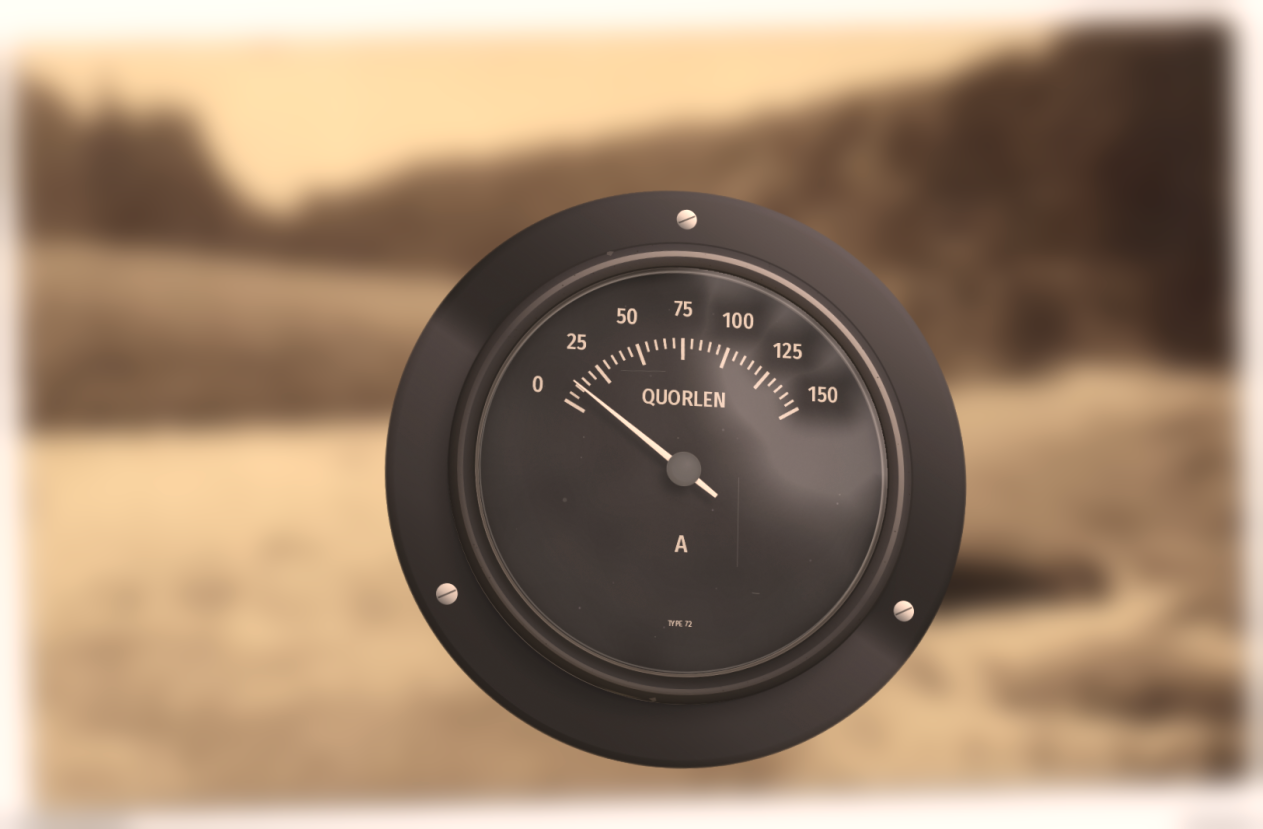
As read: **10** A
